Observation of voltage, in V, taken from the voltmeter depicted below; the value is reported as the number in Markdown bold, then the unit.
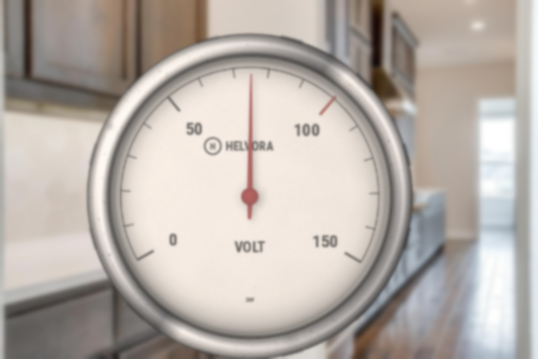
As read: **75** V
